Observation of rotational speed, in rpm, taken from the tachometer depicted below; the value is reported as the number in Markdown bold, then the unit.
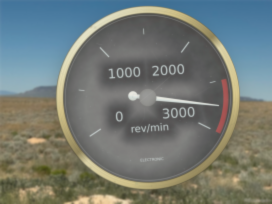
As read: **2750** rpm
